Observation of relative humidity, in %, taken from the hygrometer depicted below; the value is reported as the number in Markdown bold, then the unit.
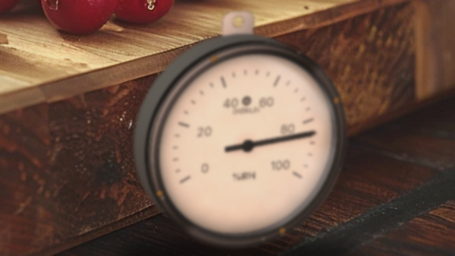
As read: **84** %
